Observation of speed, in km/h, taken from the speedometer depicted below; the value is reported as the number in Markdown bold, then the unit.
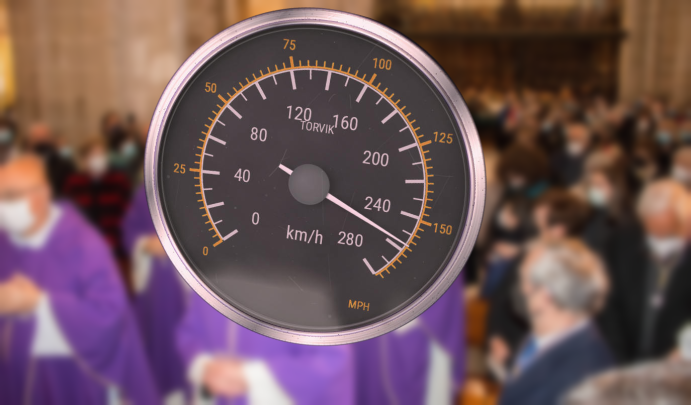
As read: **255** km/h
